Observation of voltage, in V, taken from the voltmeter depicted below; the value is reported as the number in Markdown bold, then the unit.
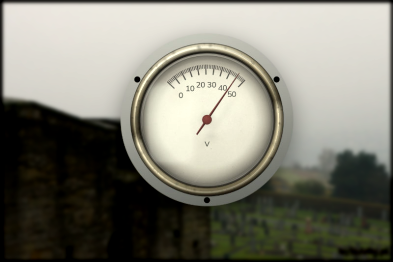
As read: **45** V
